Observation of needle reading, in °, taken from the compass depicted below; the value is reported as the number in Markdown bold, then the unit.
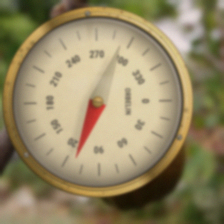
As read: **112.5** °
